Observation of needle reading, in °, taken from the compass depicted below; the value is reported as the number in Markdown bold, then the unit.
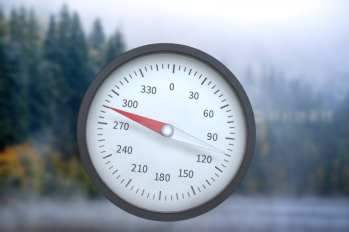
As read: **285** °
